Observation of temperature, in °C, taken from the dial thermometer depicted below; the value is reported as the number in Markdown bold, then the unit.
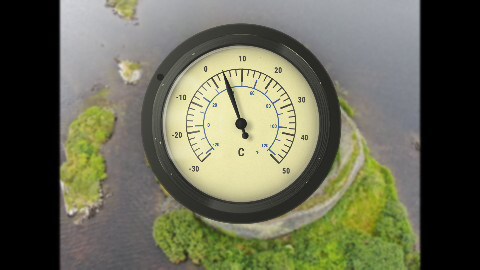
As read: **4** °C
